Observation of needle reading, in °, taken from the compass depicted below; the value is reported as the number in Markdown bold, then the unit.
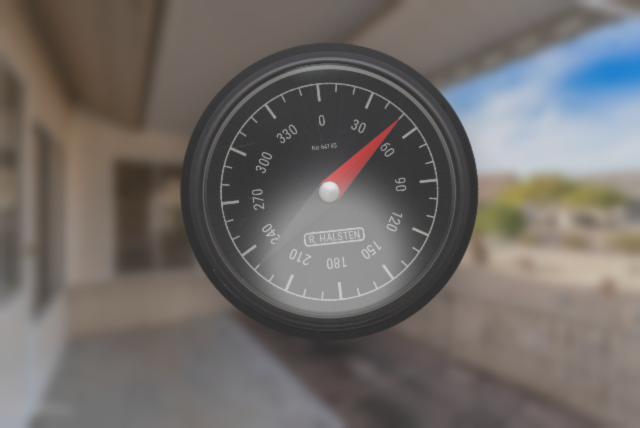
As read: **50** °
